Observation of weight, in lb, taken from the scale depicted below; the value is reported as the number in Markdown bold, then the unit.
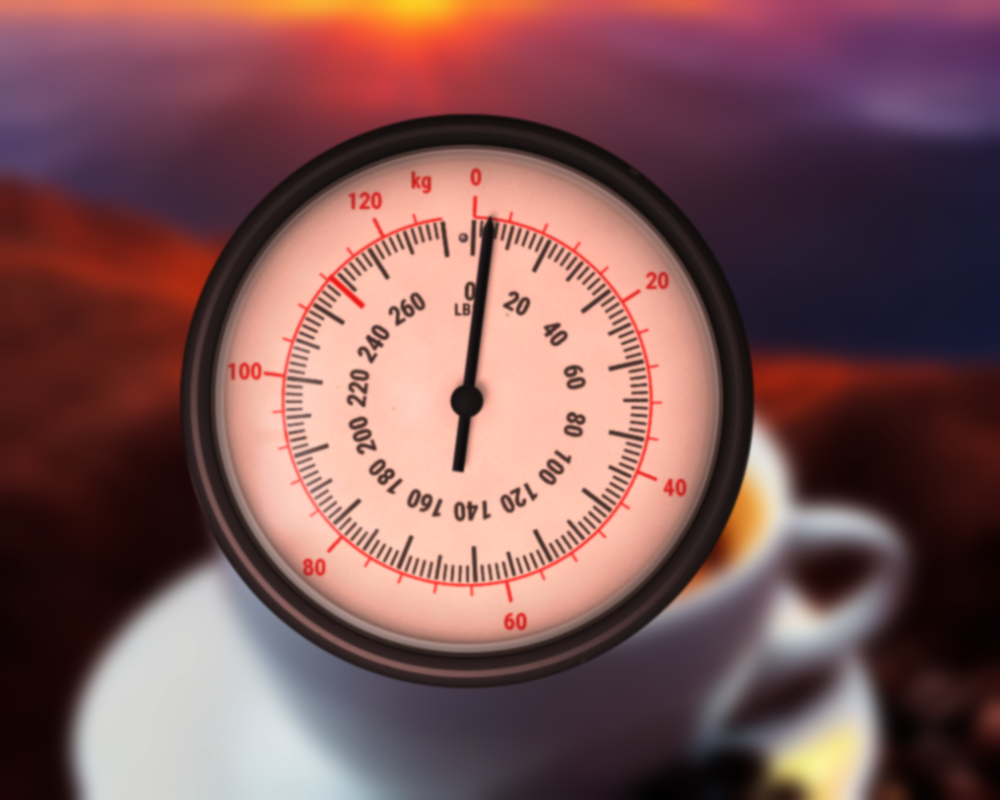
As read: **4** lb
